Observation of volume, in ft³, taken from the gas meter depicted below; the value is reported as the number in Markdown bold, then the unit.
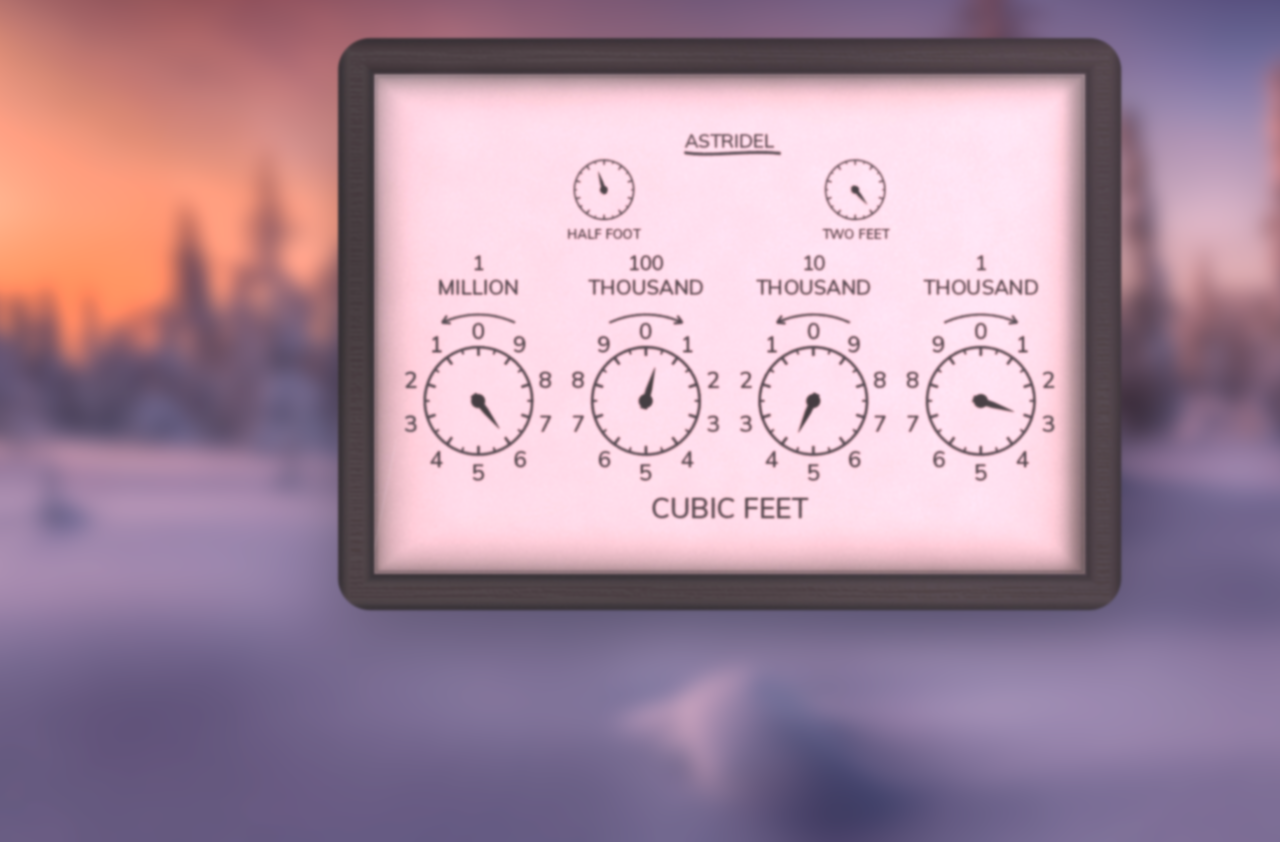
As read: **604300** ft³
